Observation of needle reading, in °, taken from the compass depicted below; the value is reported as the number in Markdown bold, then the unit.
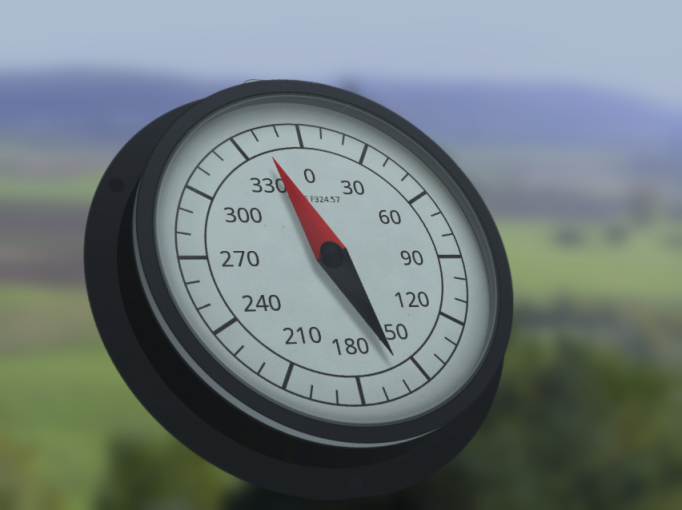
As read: **340** °
